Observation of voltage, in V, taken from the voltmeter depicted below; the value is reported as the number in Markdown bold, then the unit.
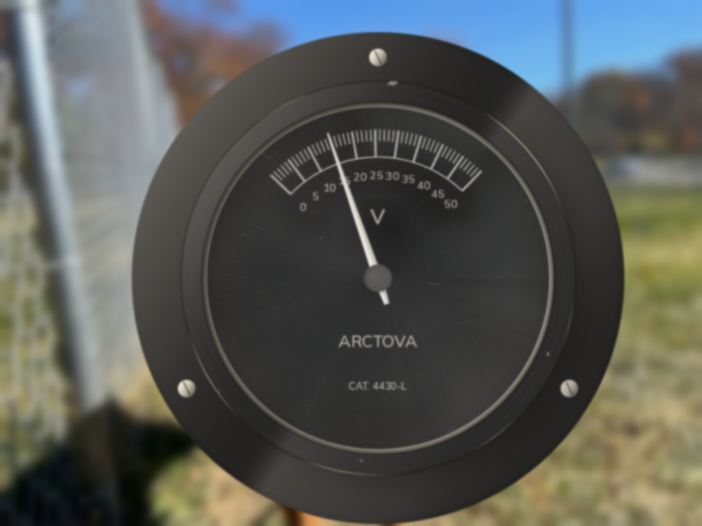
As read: **15** V
